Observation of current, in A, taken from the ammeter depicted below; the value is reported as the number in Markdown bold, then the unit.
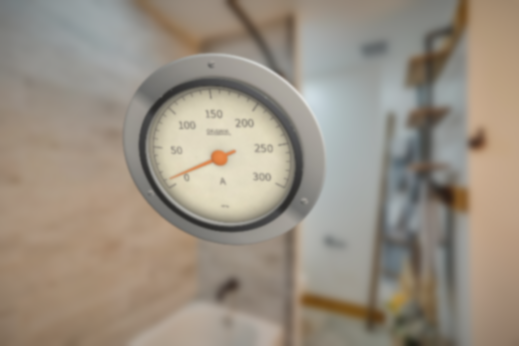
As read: **10** A
